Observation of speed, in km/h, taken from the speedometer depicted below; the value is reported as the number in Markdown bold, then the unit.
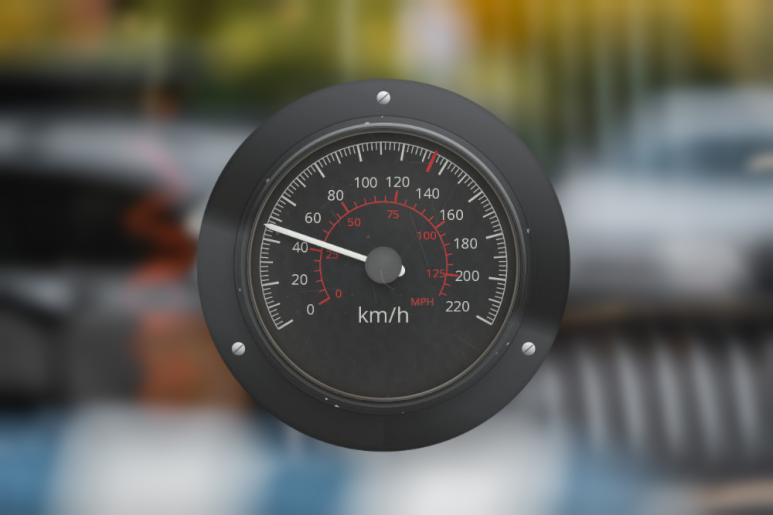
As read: **46** km/h
